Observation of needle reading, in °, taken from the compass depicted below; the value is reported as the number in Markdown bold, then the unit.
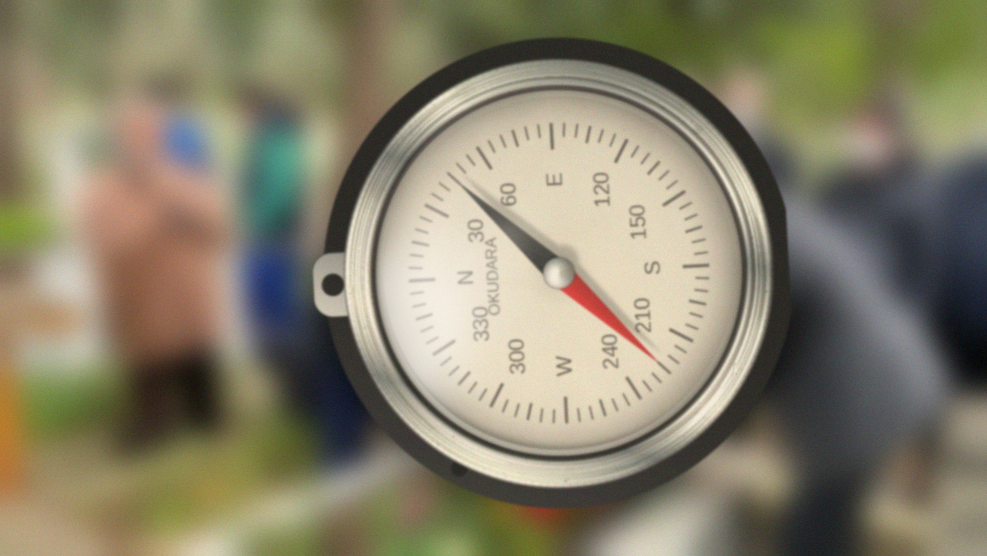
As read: **225** °
